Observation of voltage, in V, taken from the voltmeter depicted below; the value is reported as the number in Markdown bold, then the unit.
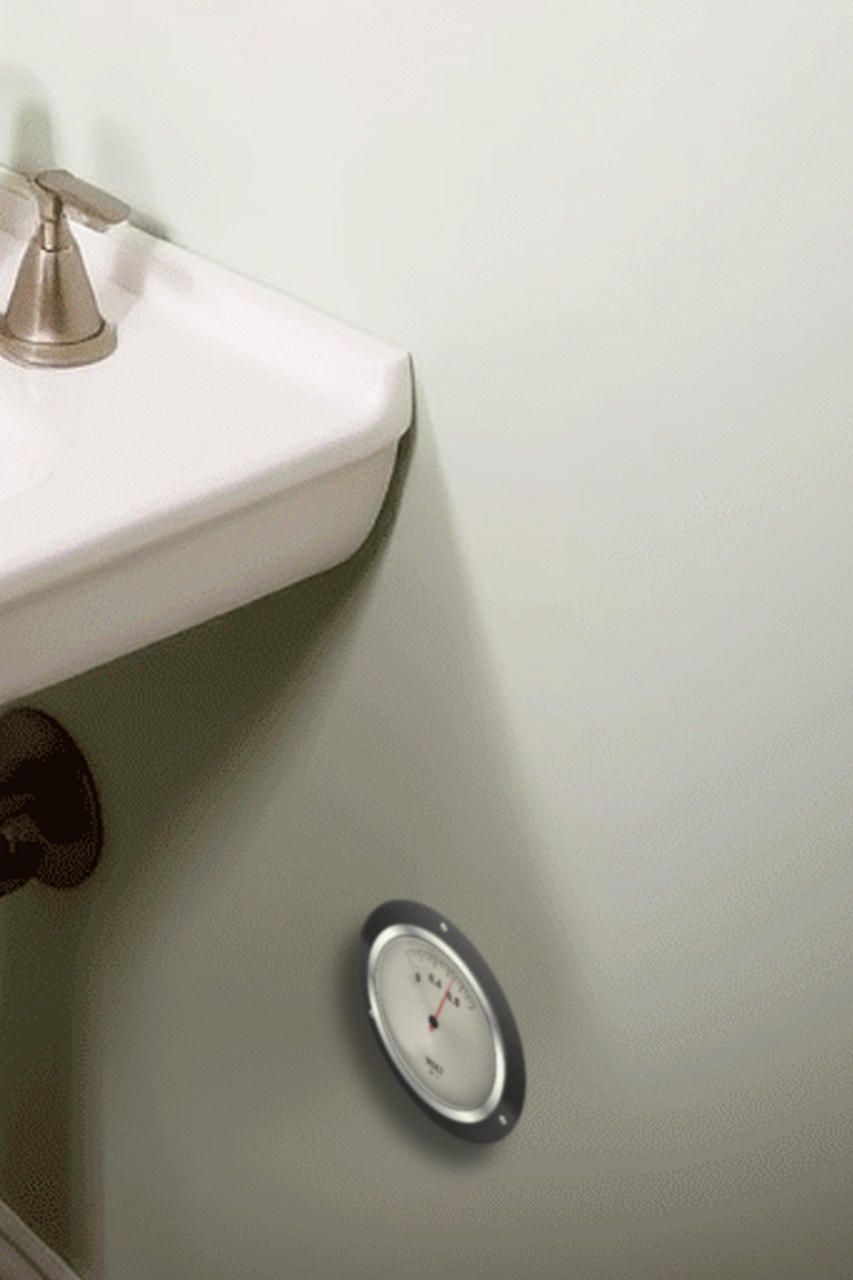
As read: **0.7** V
